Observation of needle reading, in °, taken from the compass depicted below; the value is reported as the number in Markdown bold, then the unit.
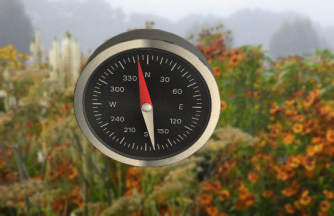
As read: **350** °
